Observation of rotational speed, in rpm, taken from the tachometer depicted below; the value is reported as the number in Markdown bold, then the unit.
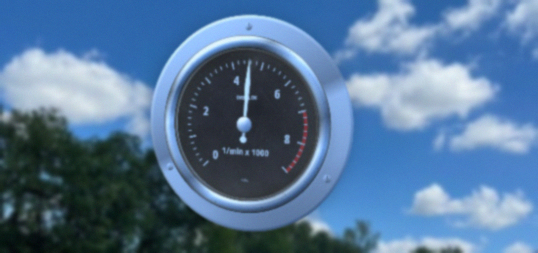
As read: **4600** rpm
